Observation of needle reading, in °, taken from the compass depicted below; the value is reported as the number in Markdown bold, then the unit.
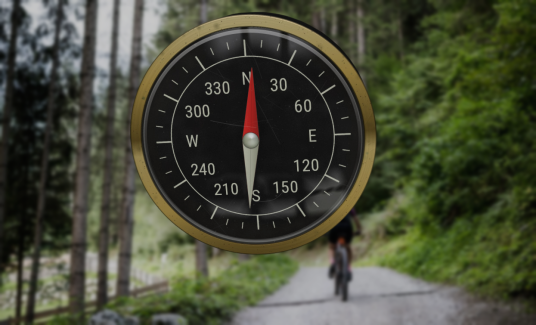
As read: **5** °
